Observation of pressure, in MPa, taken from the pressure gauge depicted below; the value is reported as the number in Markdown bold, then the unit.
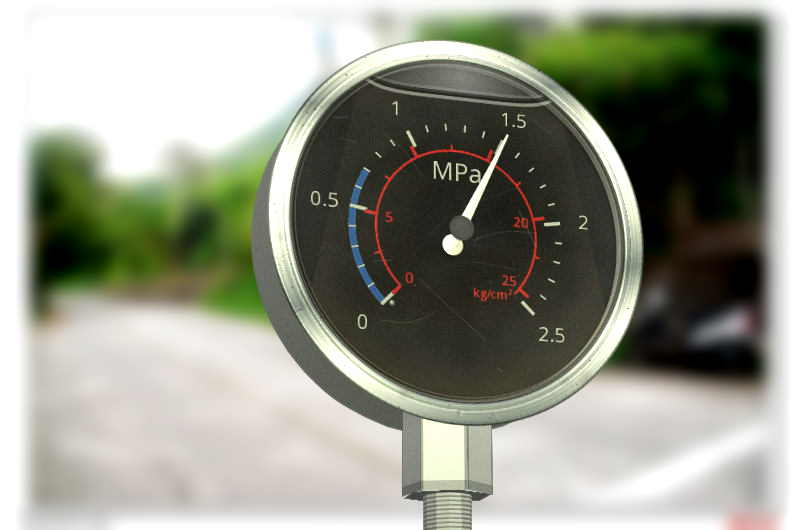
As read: **1.5** MPa
